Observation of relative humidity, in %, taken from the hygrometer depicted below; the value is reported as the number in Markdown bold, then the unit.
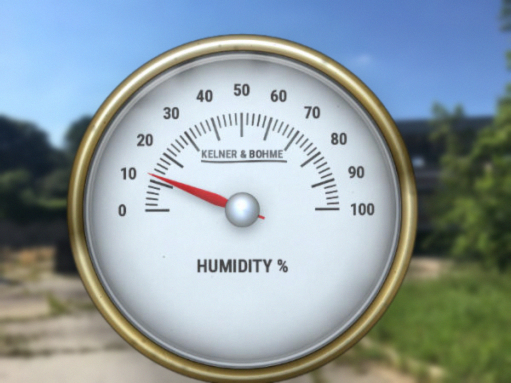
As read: **12** %
